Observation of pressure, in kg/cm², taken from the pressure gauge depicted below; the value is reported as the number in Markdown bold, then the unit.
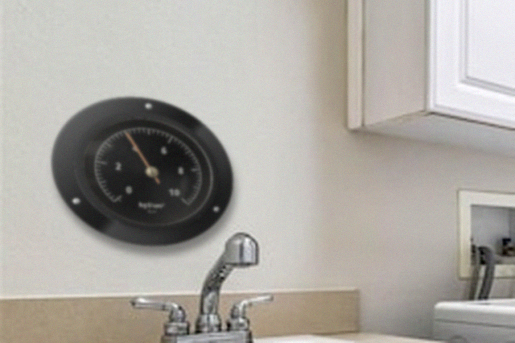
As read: **4** kg/cm²
